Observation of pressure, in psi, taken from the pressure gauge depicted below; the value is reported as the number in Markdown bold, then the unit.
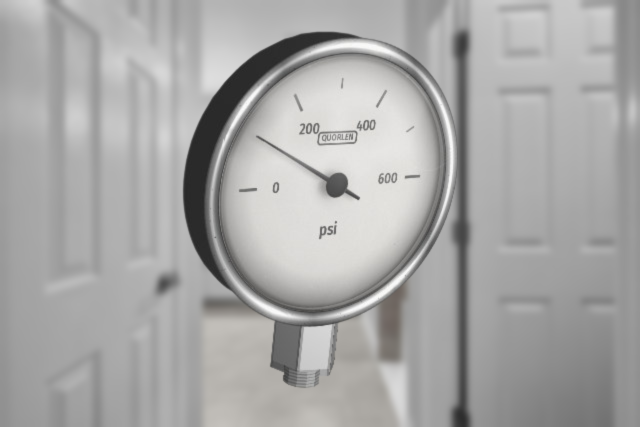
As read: **100** psi
